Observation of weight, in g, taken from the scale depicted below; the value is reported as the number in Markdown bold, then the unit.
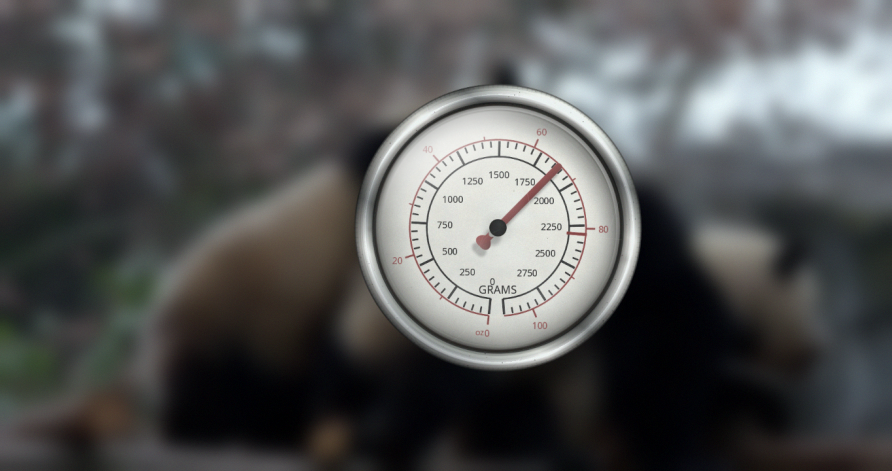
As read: **1875** g
